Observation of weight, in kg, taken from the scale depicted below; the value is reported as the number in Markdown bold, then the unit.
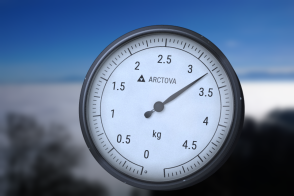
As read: **3.25** kg
